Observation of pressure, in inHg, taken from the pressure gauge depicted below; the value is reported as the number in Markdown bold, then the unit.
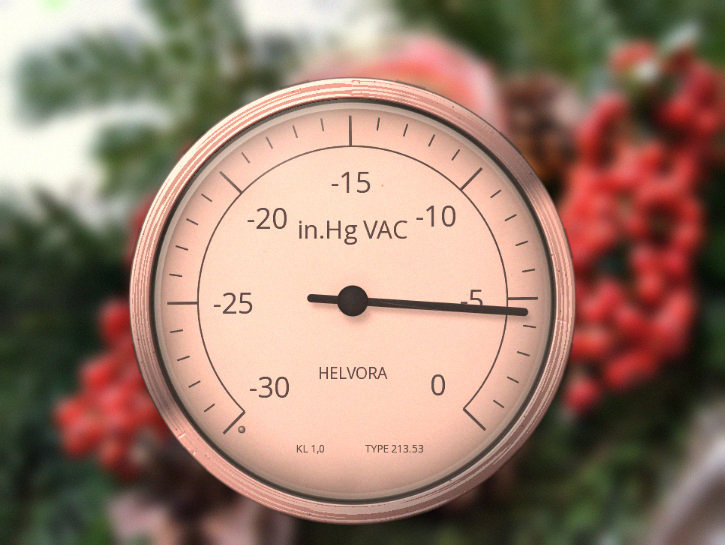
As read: **-4.5** inHg
